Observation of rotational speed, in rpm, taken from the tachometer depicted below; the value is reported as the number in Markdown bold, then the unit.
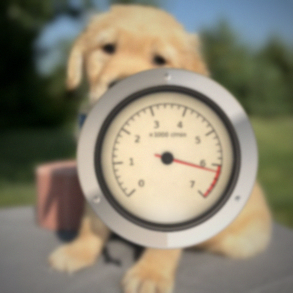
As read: **6200** rpm
